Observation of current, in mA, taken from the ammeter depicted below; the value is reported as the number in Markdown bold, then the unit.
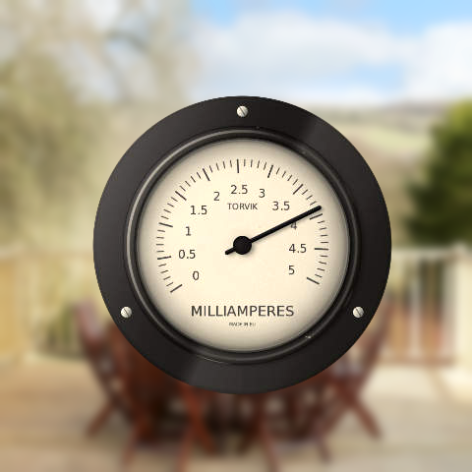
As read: **3.9** mA
